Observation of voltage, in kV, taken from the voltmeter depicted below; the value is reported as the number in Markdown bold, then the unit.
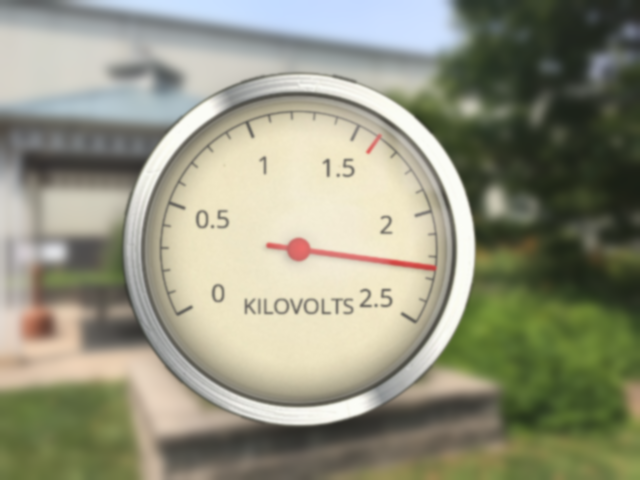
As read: **2.25** kV
